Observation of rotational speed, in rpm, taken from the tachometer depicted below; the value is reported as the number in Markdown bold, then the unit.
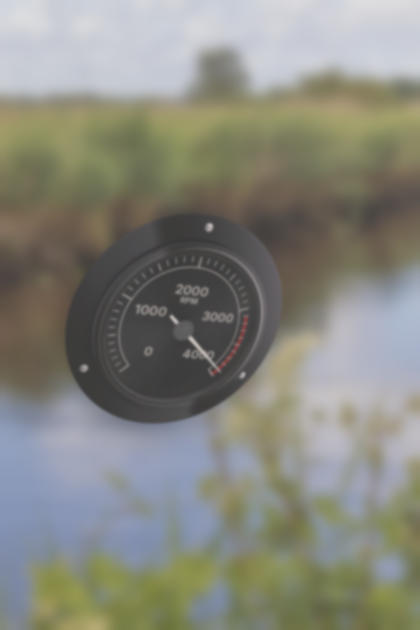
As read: **3900** rpm
